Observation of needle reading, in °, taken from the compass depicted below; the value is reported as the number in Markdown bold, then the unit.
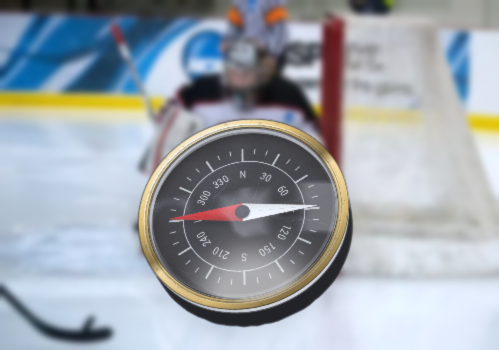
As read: **270** °
